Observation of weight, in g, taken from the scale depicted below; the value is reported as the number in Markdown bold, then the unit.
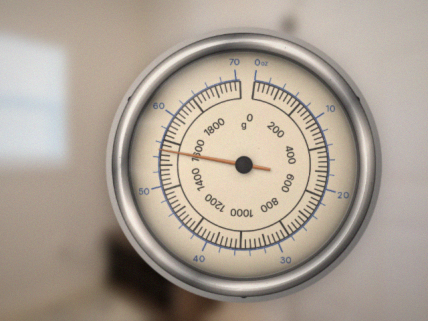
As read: **1560** g
